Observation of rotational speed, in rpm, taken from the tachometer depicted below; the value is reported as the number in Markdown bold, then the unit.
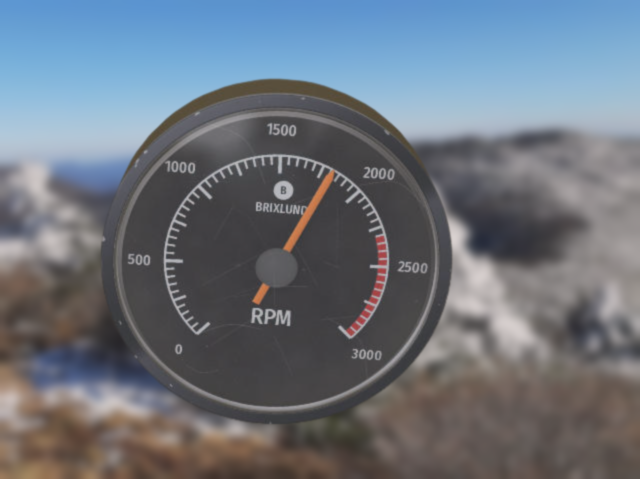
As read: **1800** rpm
